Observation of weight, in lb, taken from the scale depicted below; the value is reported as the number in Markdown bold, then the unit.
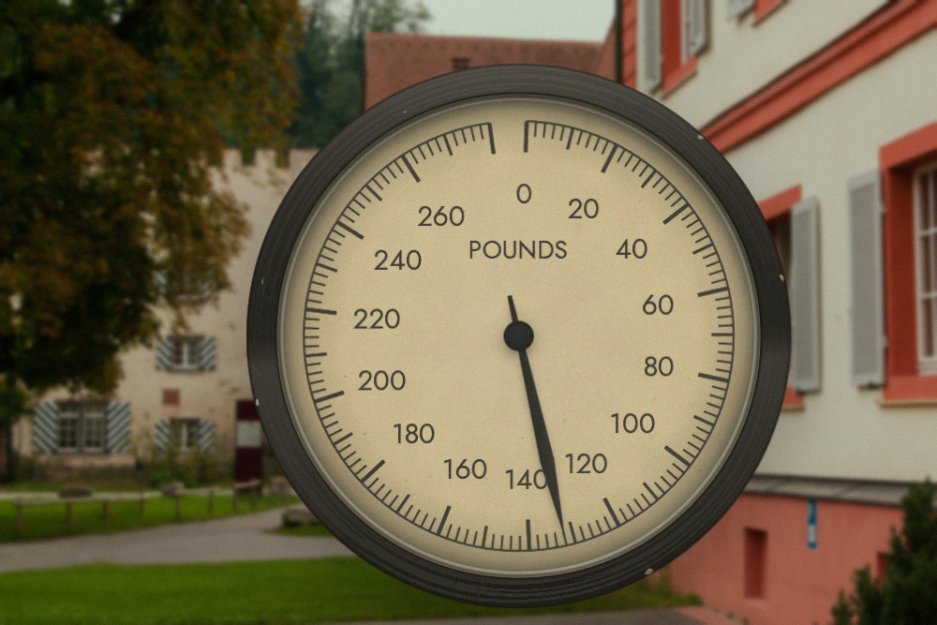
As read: **132** lb
